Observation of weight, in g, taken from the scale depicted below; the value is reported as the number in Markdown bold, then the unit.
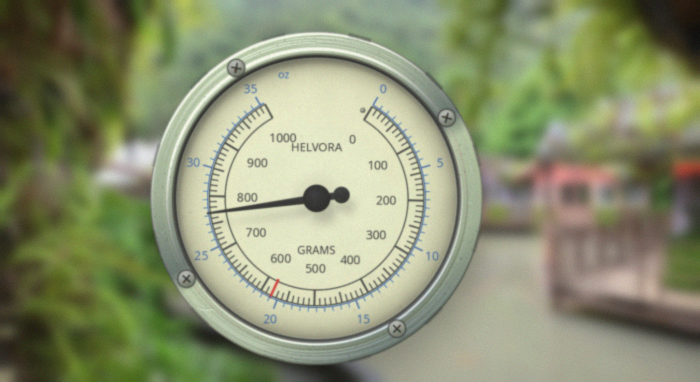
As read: **770** g
